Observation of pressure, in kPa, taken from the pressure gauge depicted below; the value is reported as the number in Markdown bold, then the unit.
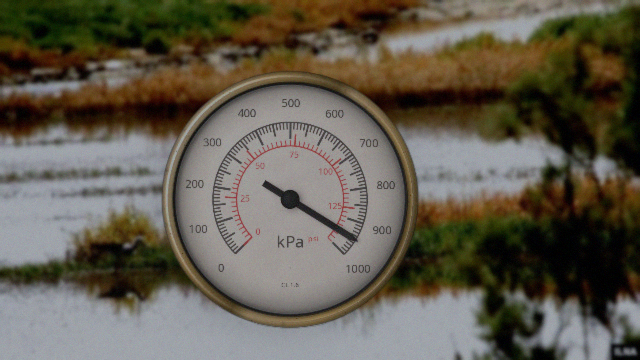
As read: **950** kPa
